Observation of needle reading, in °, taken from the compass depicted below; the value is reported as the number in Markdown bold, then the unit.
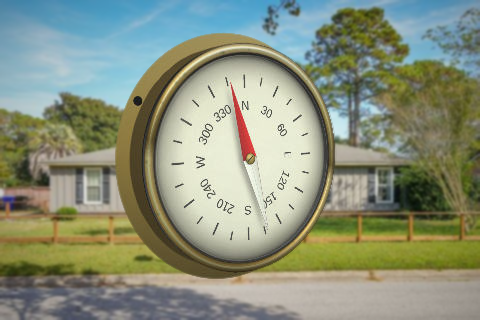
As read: **345** °
